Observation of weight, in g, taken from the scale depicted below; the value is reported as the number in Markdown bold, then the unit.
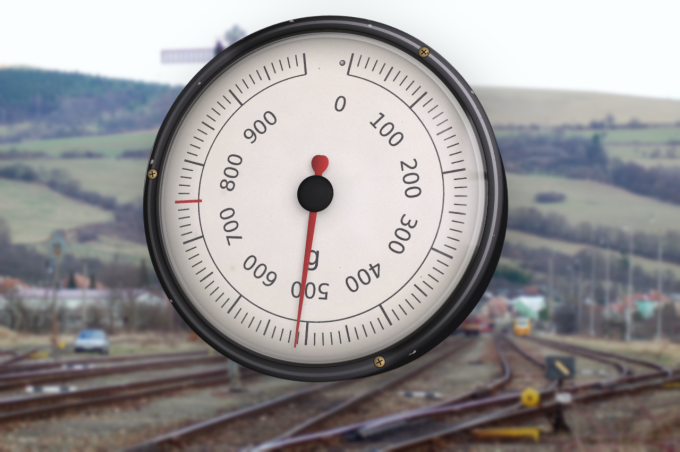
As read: **510** g
